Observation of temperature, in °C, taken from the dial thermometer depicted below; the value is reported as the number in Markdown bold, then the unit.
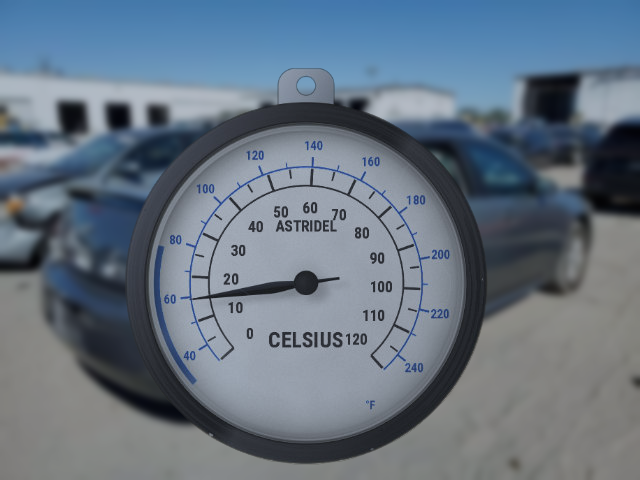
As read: **15** °C
